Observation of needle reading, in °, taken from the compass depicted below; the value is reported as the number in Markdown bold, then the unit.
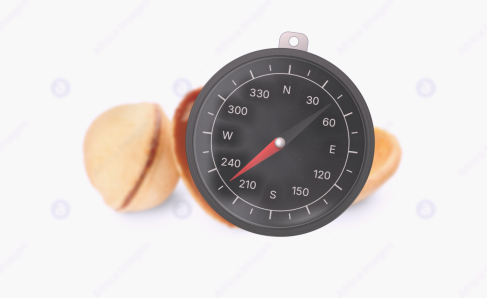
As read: **225** °
